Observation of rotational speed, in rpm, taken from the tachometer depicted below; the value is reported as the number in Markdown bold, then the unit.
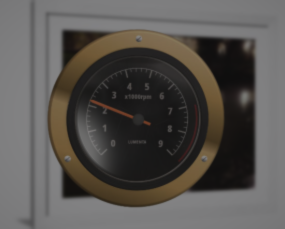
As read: **2200** rpm
